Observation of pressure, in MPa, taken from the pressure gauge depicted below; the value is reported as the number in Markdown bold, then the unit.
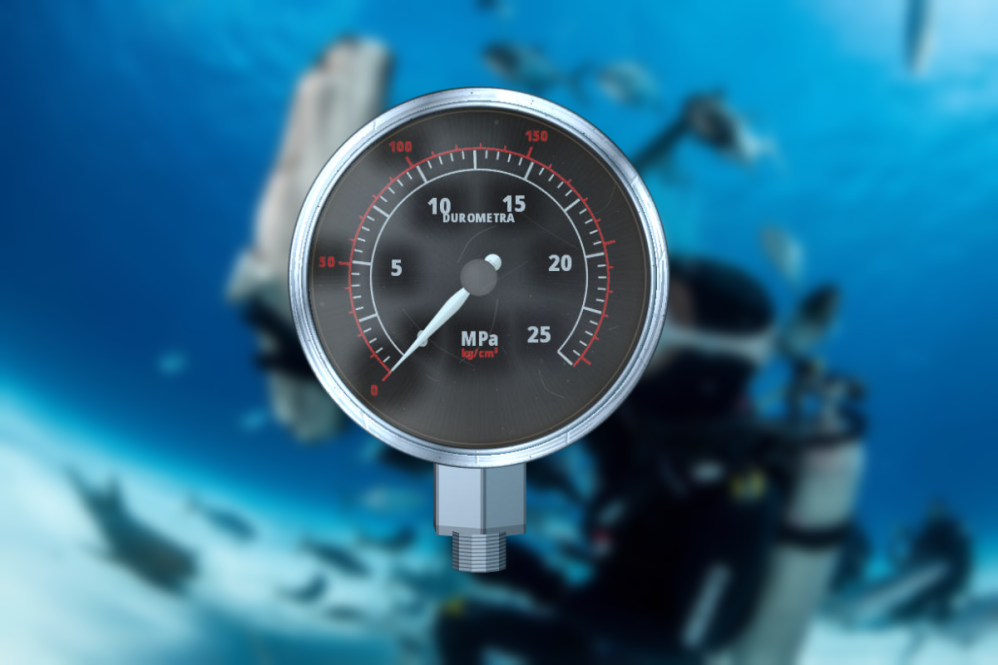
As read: **0** MPa
